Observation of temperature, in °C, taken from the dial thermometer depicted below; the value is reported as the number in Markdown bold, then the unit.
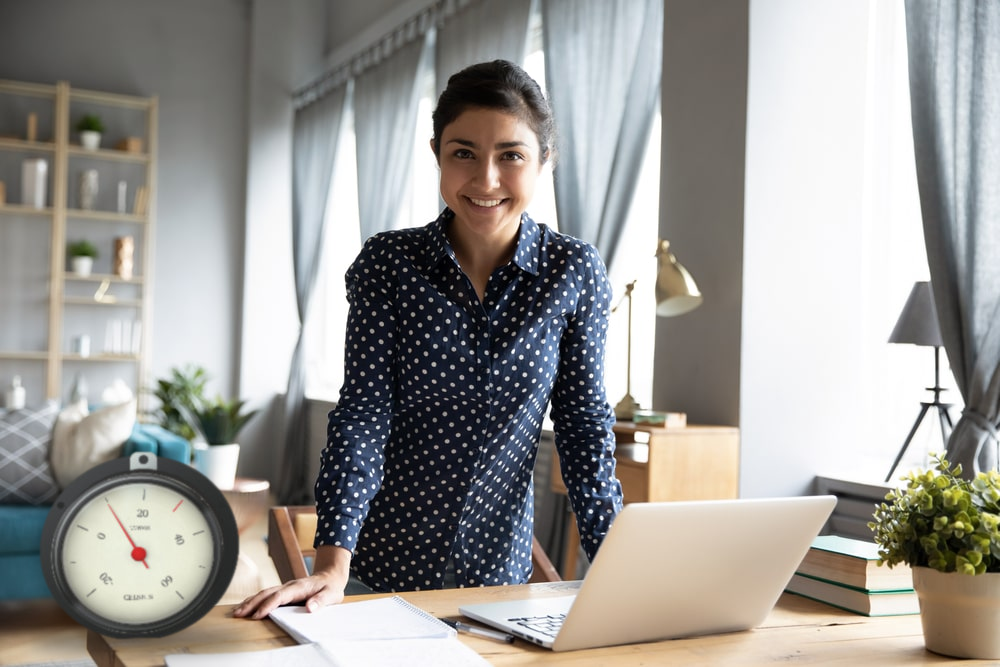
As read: **10** °C
